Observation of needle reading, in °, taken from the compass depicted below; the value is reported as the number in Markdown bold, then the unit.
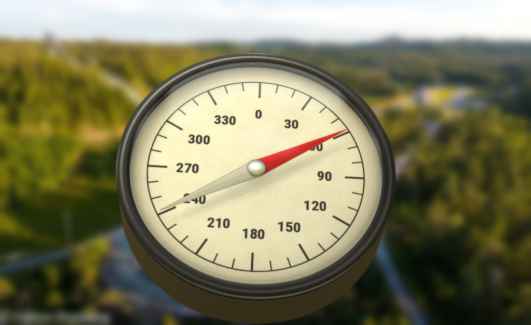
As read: **60** °
